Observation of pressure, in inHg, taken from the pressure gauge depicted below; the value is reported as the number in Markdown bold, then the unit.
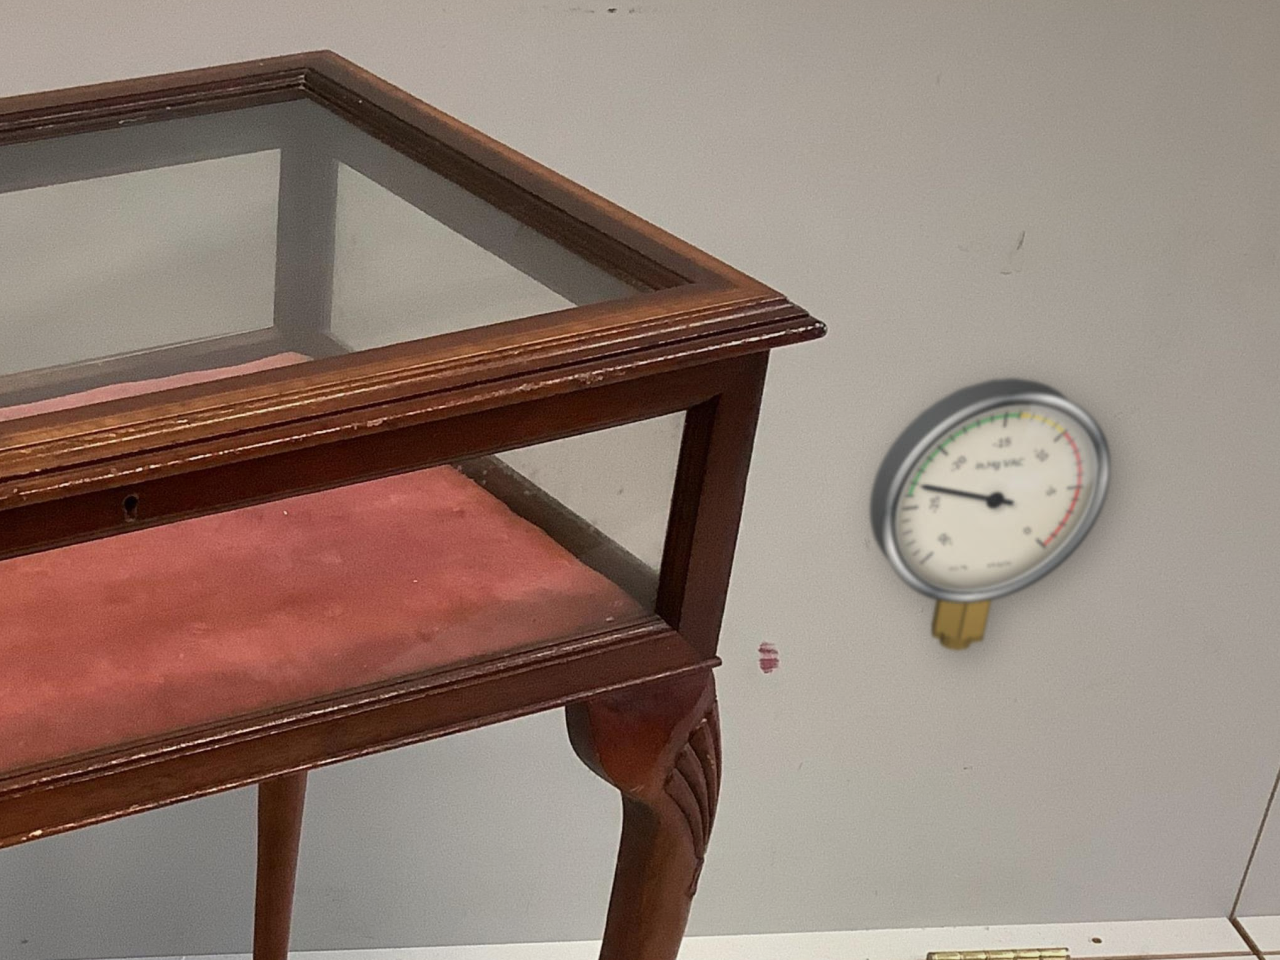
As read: **-23** inHg
